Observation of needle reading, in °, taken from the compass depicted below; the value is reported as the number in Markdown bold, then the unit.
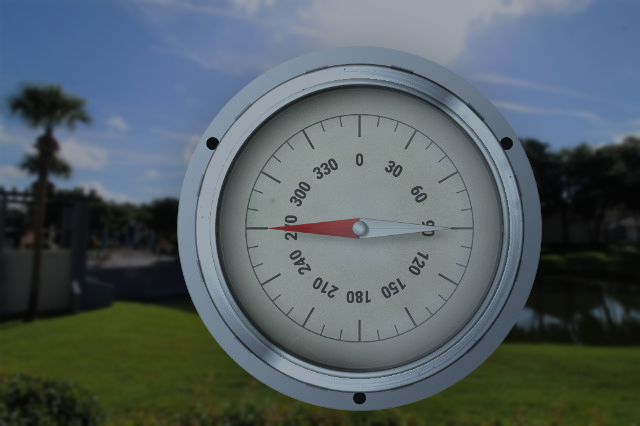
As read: **270** °
